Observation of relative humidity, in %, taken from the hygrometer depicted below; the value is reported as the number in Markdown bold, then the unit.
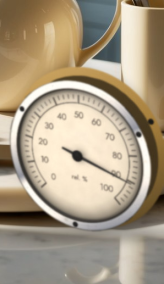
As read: **90** %
